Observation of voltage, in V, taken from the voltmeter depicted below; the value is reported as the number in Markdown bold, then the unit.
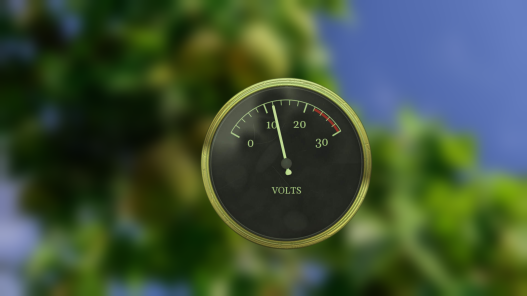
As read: **12** V
